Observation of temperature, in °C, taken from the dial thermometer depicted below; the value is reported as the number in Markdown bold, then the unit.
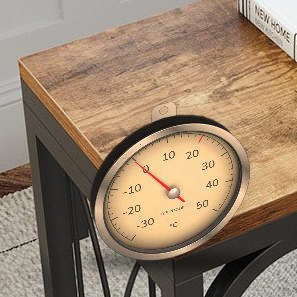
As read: **0** °C
